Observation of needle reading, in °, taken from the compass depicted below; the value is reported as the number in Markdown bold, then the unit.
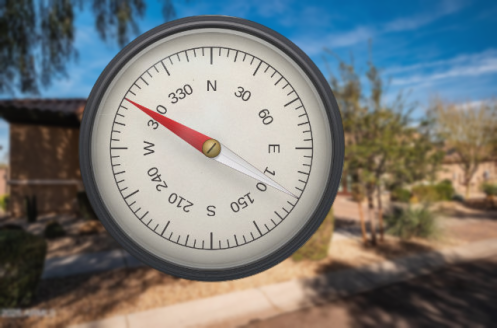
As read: **300** °
